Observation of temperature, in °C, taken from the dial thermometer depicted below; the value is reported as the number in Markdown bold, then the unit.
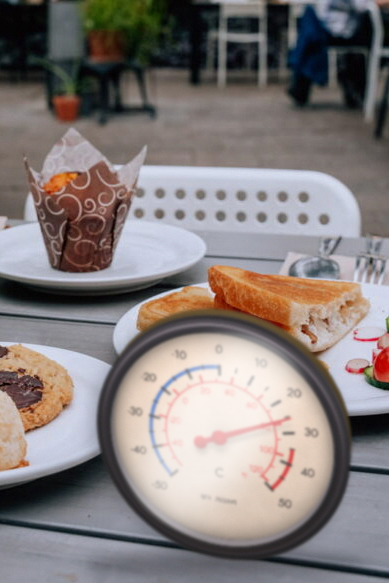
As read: **25** °C
